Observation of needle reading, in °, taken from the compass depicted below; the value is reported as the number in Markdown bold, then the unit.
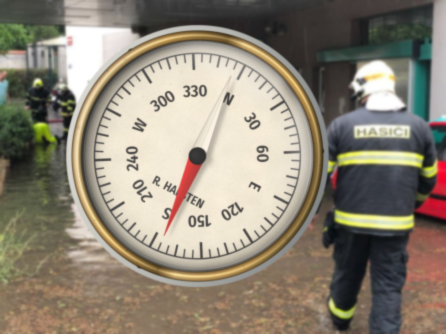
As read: **175** °
